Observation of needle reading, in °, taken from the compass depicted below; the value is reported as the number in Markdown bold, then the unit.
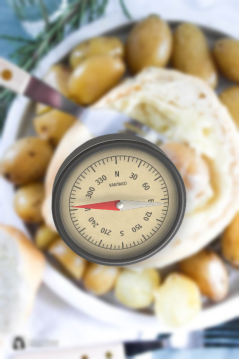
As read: **275** °
